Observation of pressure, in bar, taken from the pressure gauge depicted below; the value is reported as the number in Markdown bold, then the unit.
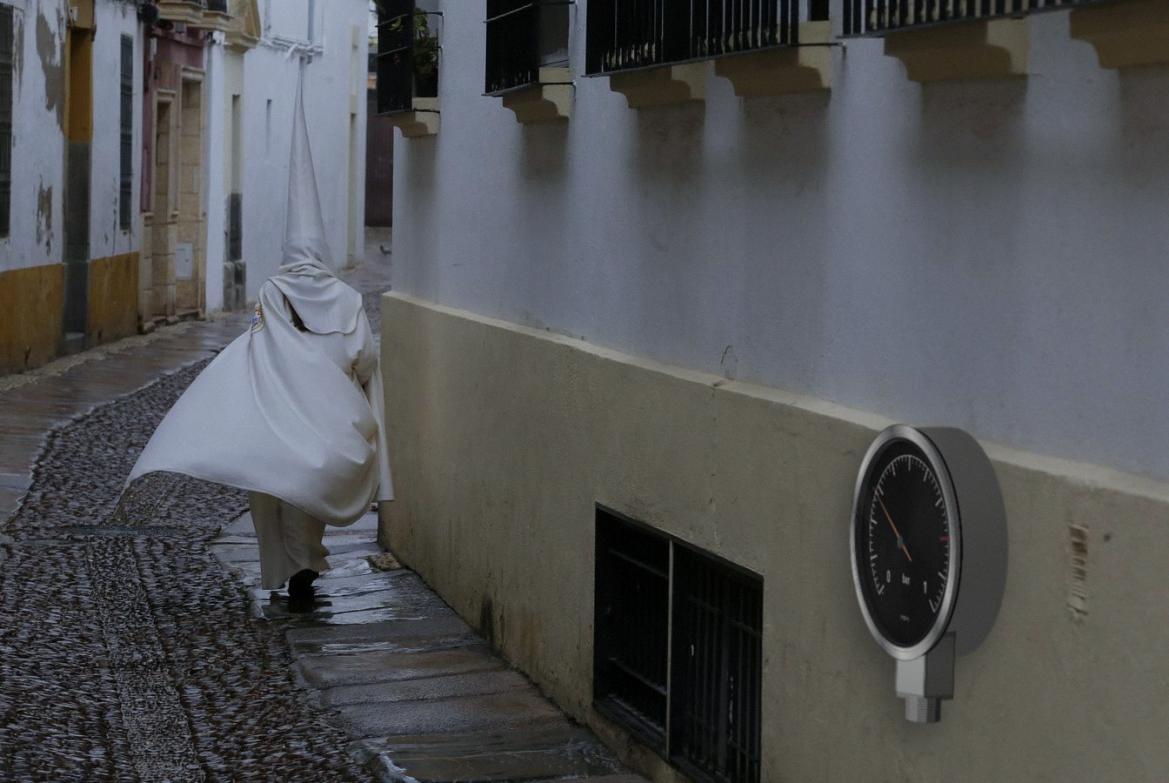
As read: **0.3** bar
